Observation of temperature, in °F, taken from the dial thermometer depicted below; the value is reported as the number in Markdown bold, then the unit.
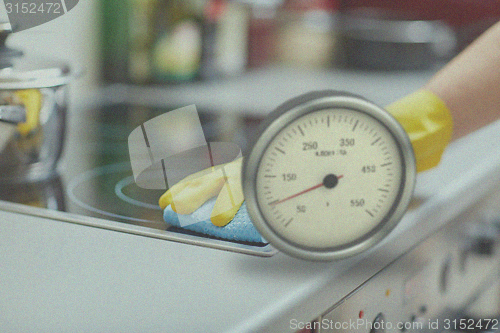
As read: **100** °F
